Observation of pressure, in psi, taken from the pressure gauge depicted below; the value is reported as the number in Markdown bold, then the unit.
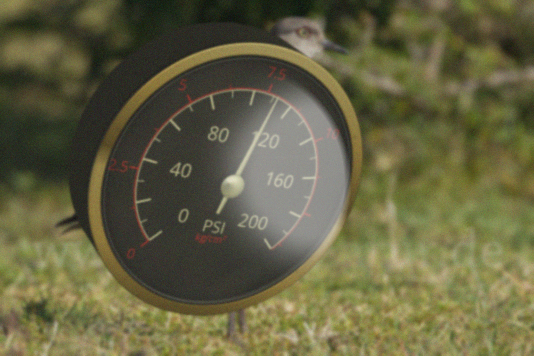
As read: **110** psi
